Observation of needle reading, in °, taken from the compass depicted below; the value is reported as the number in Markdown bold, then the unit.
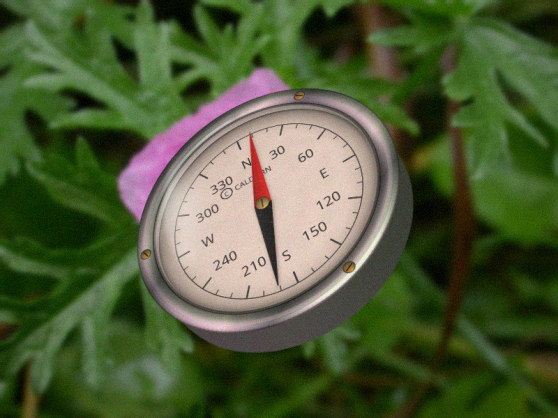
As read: **10** °
